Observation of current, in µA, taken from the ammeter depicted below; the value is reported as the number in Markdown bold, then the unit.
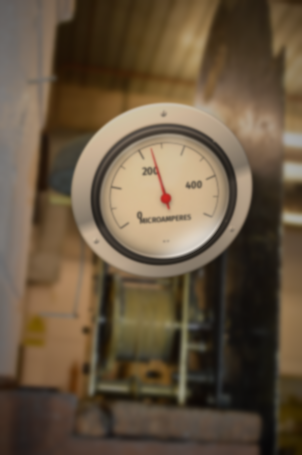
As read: **225** µA
